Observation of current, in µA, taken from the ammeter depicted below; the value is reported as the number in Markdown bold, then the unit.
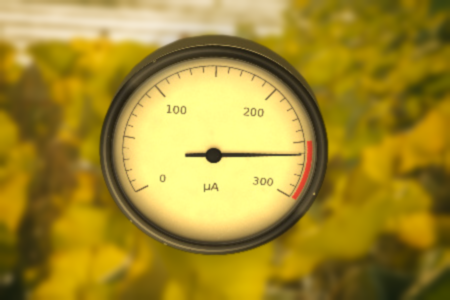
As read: **260** µA
